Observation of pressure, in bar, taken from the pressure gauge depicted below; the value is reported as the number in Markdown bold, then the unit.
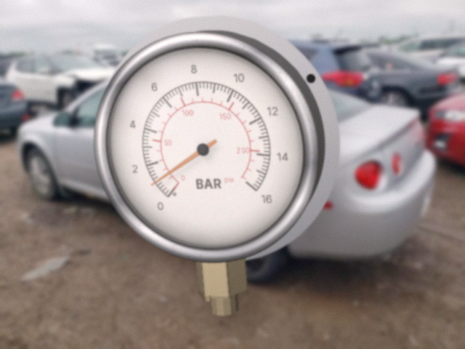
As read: **1** bar
